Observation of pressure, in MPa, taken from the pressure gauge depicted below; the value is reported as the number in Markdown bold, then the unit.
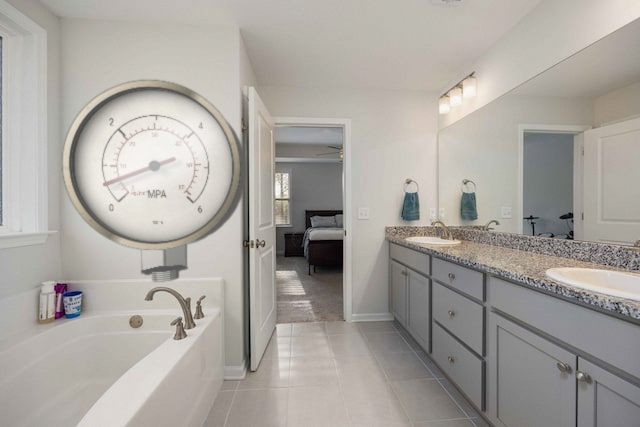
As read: **0.5** MPa
